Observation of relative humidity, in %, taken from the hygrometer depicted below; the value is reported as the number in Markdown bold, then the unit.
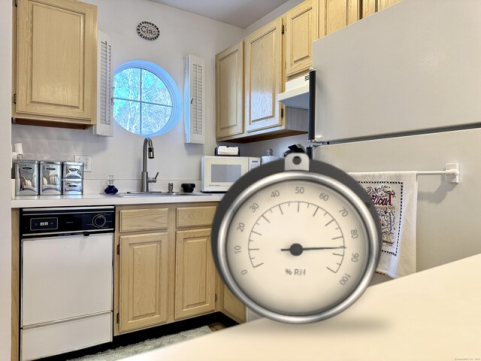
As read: **85** %
